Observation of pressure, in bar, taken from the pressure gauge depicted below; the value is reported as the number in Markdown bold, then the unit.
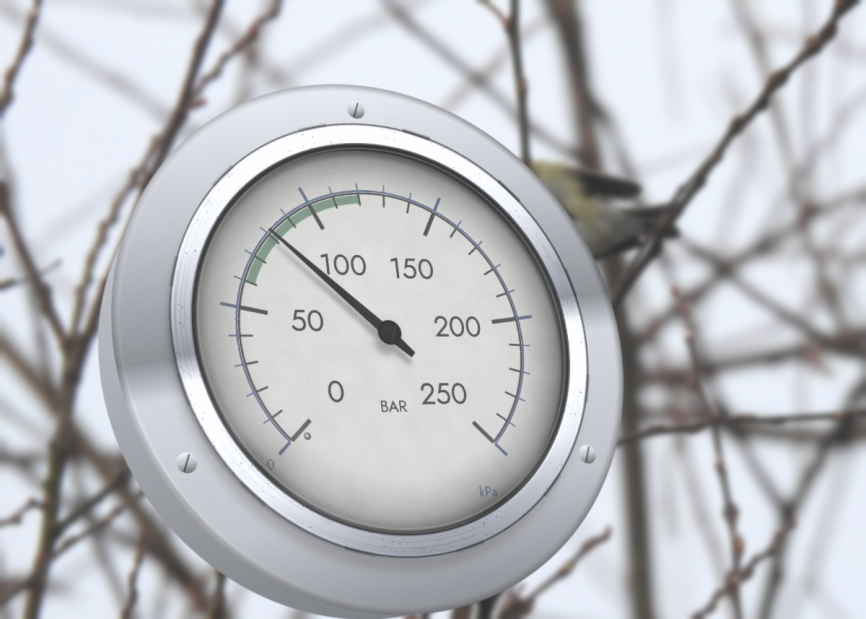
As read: **80** bar
